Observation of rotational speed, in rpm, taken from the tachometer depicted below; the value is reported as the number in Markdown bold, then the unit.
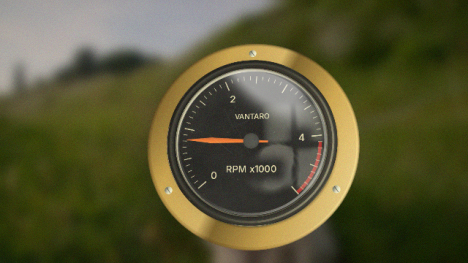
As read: **800** rpm
